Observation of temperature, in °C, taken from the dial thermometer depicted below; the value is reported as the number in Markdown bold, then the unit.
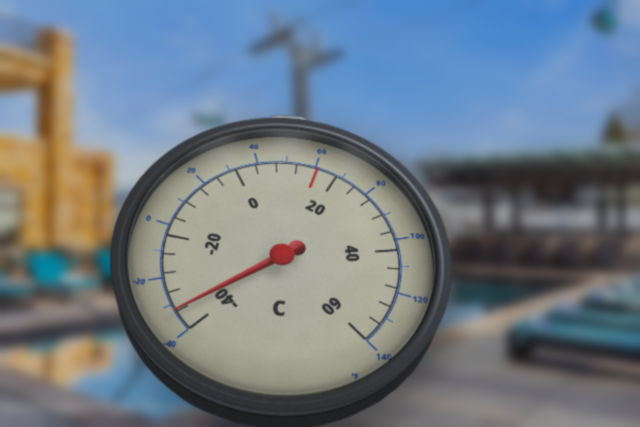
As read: **-36** °C
